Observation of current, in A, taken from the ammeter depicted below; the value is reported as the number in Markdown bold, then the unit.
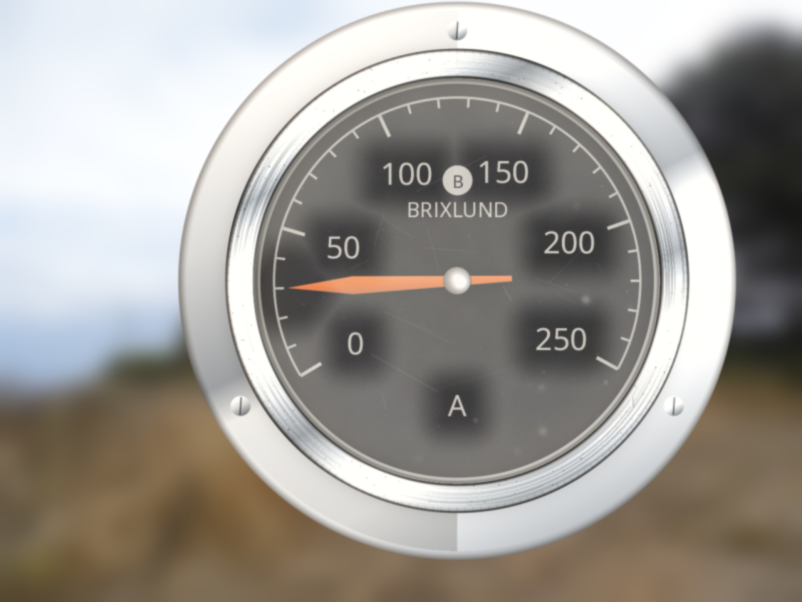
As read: **30** A
